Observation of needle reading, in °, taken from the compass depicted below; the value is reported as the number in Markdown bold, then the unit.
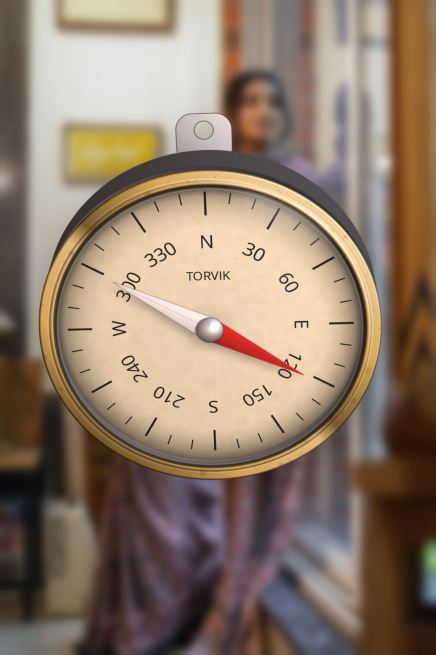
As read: **120** °
